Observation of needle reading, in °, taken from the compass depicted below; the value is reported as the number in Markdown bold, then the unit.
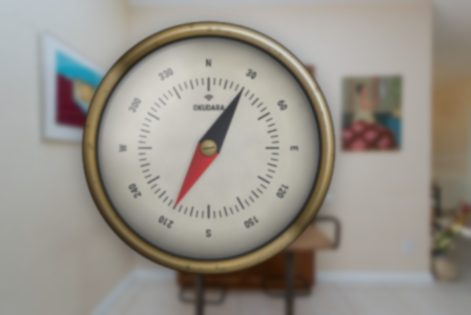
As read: **210** °
